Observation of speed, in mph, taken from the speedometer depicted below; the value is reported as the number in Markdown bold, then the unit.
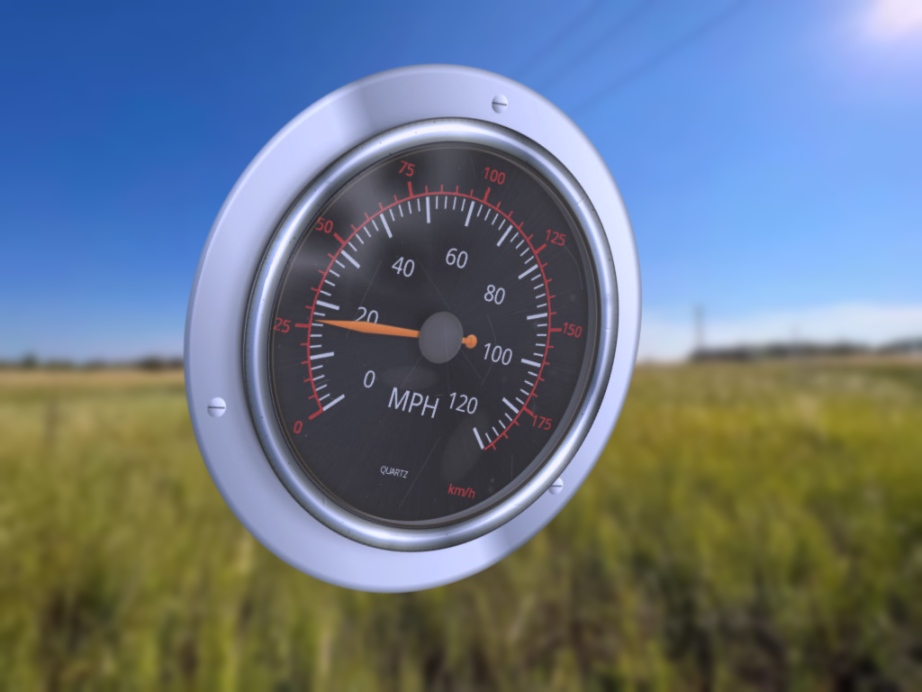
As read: **17** mph
